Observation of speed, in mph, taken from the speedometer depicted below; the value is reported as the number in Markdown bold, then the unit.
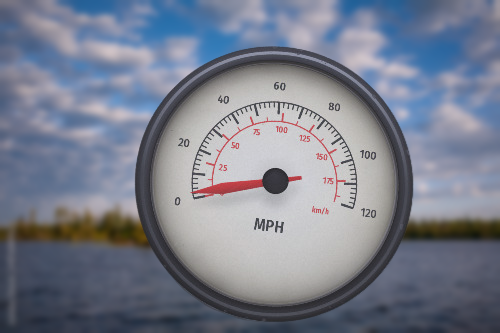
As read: **2** mph
